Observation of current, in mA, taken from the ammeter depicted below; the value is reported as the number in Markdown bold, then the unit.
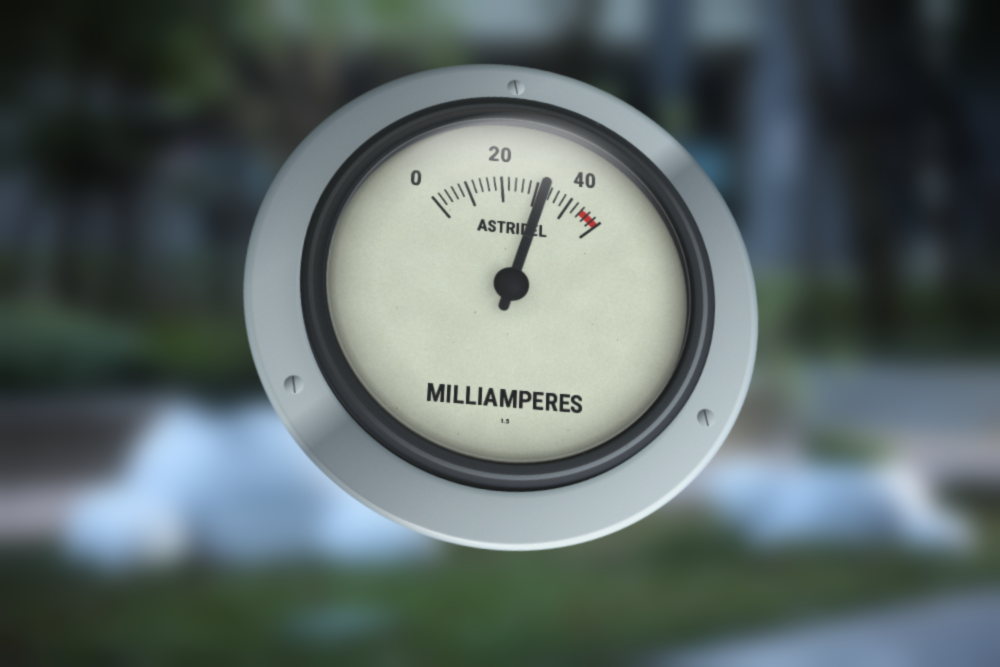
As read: **32** mA
